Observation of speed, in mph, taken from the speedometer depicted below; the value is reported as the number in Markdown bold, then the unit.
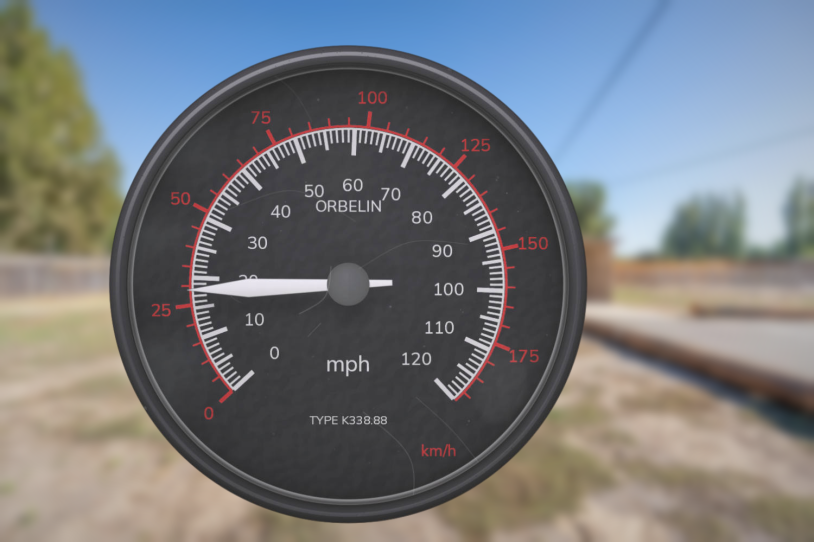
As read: **18** mph
